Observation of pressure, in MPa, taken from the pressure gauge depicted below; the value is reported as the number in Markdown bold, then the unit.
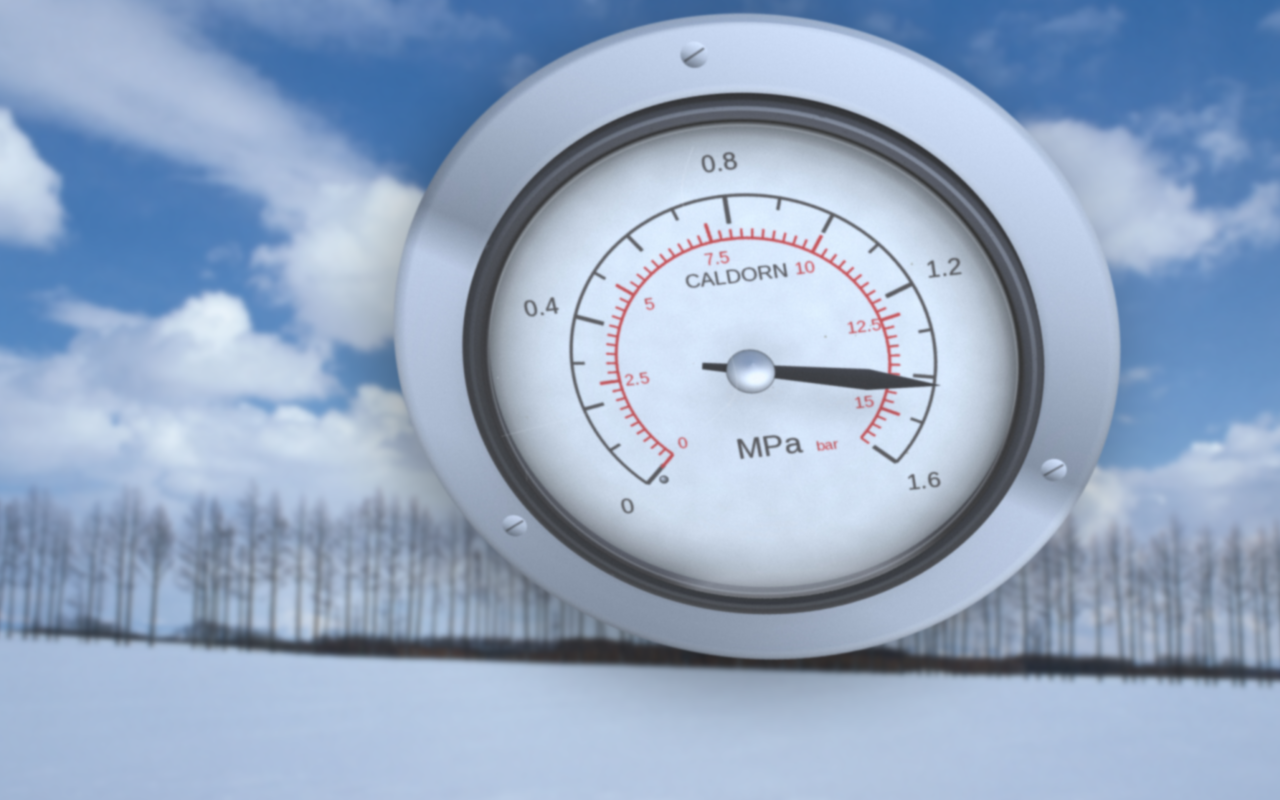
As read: **1.4** MPa
